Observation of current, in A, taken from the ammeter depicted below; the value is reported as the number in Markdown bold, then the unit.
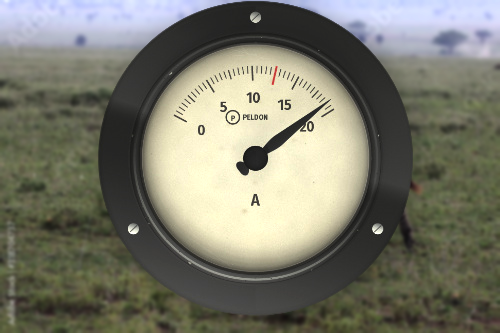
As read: **19** A
